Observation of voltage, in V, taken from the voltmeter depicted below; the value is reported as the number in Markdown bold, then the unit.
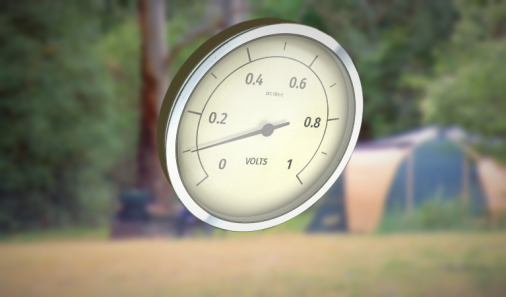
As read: **0.1** V
